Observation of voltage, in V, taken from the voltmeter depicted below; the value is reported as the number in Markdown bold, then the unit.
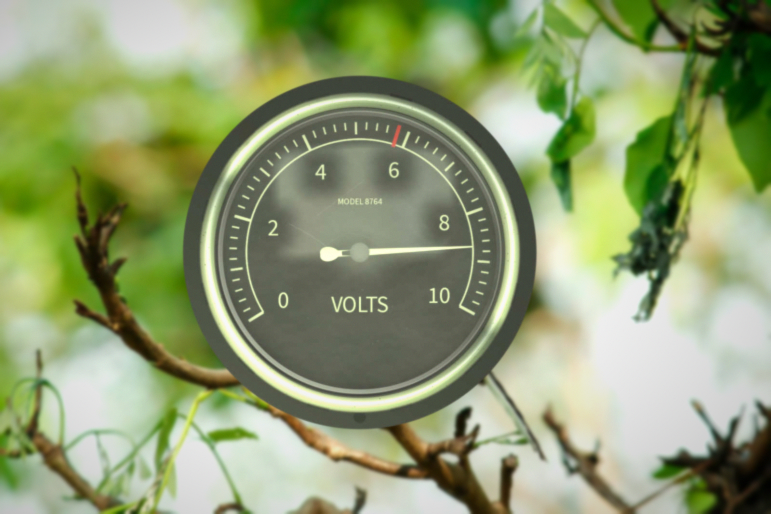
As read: **8.7** V
